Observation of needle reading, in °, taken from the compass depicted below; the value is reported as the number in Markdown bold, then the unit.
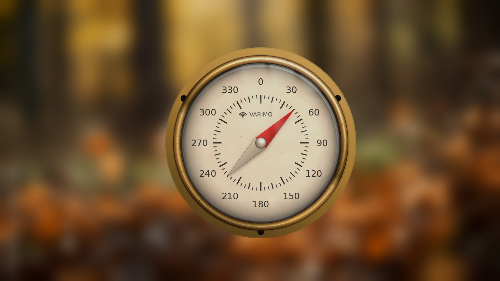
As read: **45** °
